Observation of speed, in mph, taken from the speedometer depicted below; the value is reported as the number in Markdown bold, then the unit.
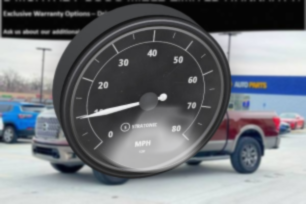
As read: **10** mph
